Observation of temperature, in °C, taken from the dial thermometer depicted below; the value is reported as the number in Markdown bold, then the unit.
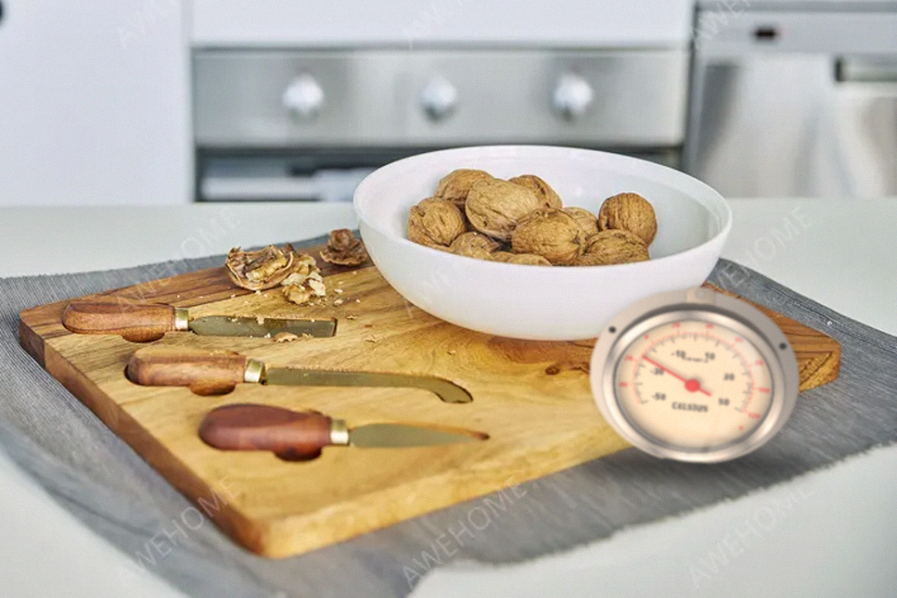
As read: **-25** °C
